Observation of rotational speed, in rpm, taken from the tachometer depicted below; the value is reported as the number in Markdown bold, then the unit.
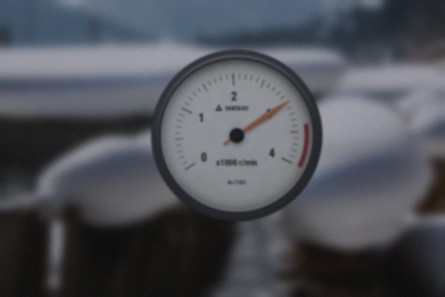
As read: **3000** rpm
